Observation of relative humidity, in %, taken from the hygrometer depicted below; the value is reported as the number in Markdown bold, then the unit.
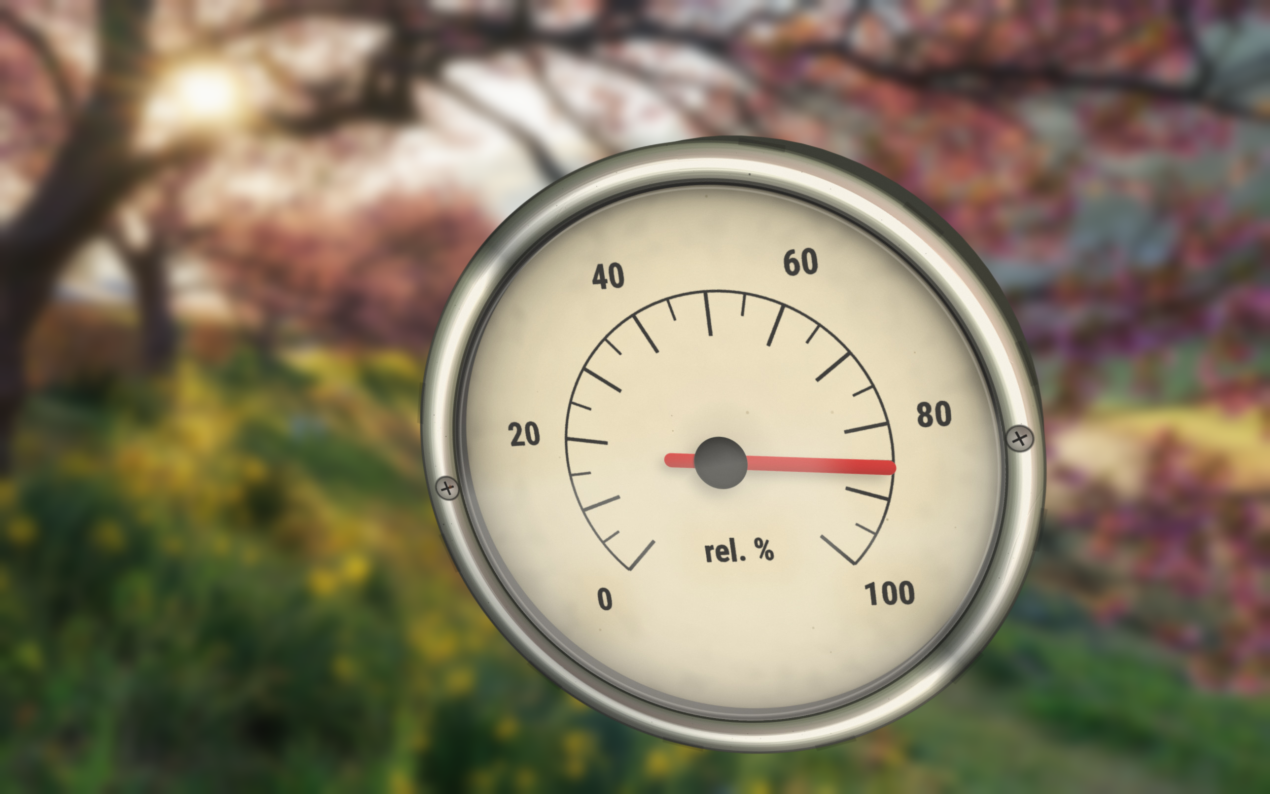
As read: **85** %
